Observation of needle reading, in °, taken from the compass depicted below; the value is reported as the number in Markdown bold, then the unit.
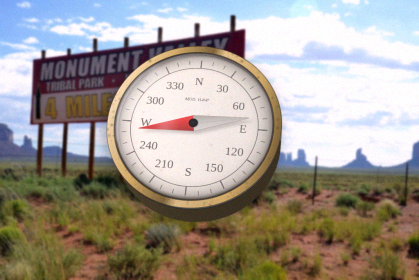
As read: **260** °
